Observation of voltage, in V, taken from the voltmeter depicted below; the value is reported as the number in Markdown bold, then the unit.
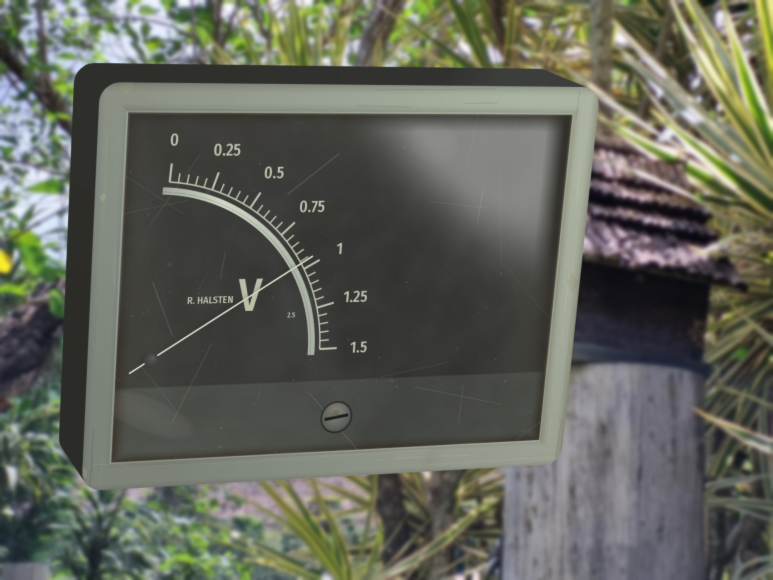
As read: **0.95** V
